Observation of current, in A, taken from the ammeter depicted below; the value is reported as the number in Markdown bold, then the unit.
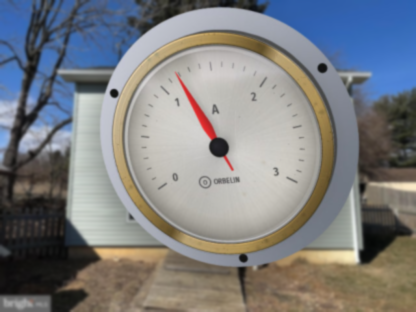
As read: **1.2** A
